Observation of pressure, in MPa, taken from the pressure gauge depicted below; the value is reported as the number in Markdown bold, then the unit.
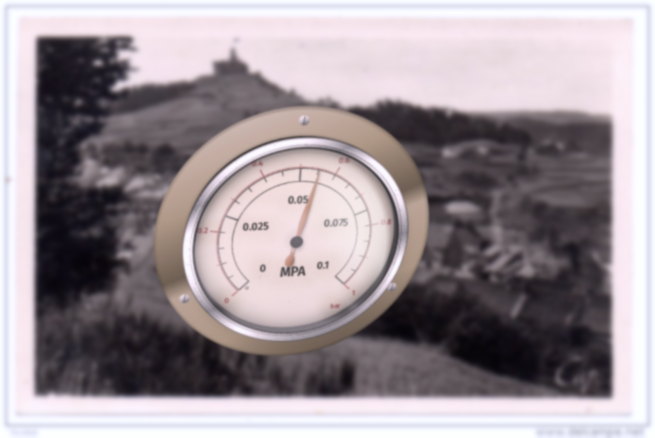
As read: **0.055** MPa
